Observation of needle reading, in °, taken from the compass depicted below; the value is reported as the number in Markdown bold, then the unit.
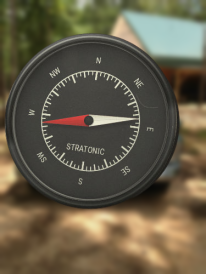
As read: **260** °
